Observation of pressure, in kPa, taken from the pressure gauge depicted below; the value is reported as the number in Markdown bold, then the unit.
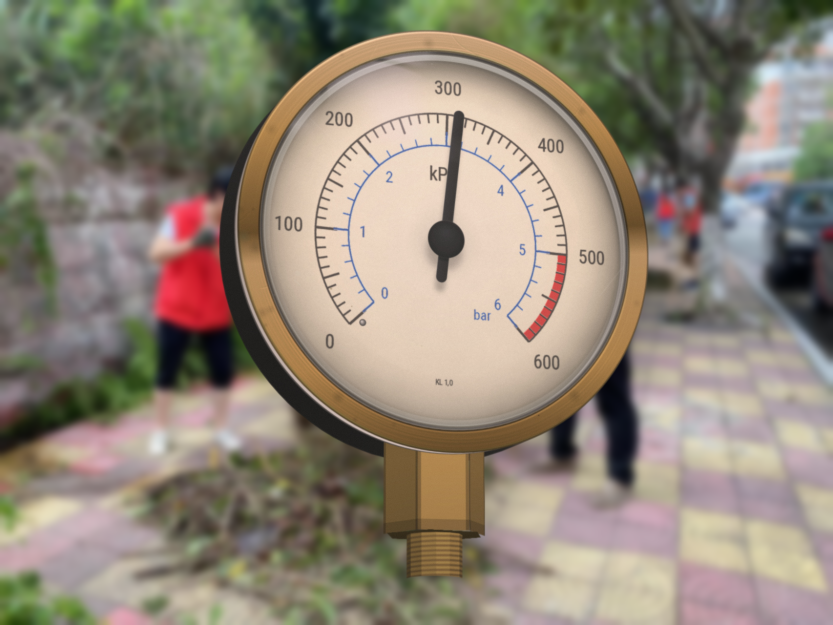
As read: **310** kPa
